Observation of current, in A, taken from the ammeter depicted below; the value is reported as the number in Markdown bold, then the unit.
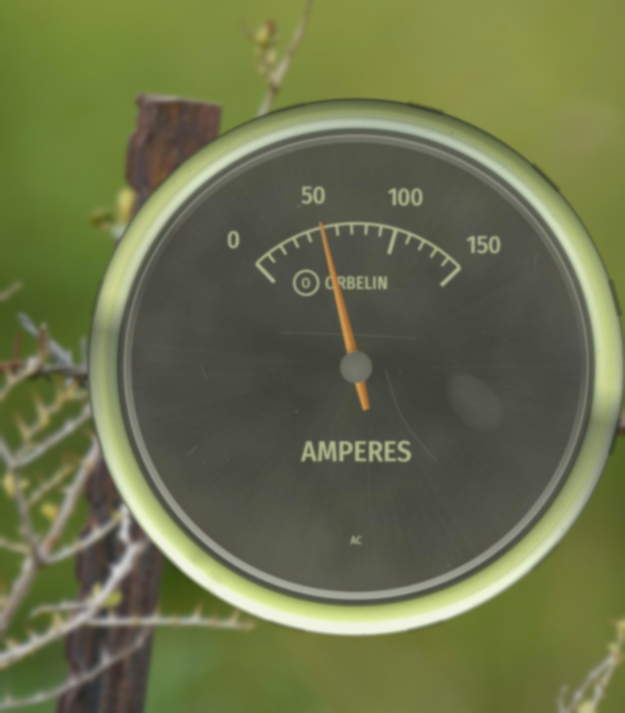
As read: **50** A
